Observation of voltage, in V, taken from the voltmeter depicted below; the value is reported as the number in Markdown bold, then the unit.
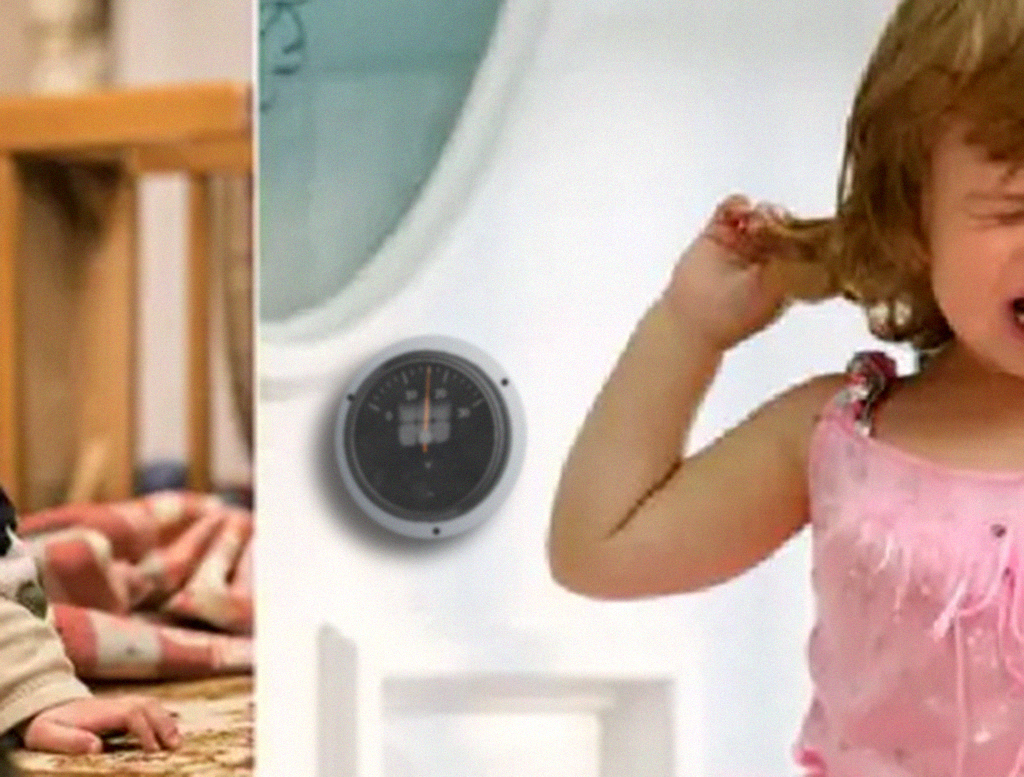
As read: **16** V
